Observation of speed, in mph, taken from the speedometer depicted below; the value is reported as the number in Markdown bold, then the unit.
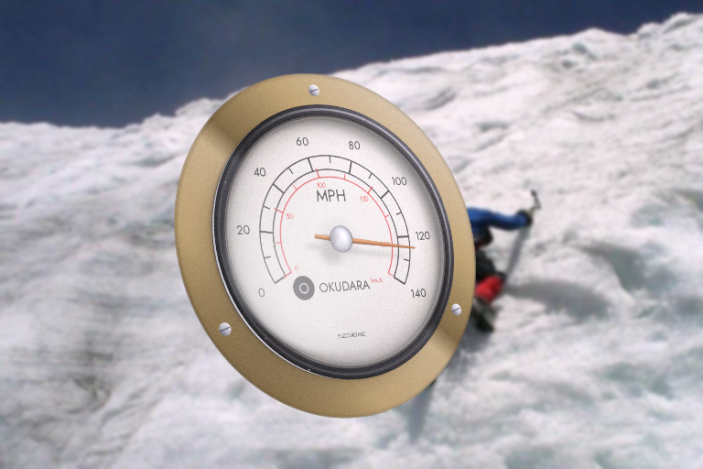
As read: **125** mph
